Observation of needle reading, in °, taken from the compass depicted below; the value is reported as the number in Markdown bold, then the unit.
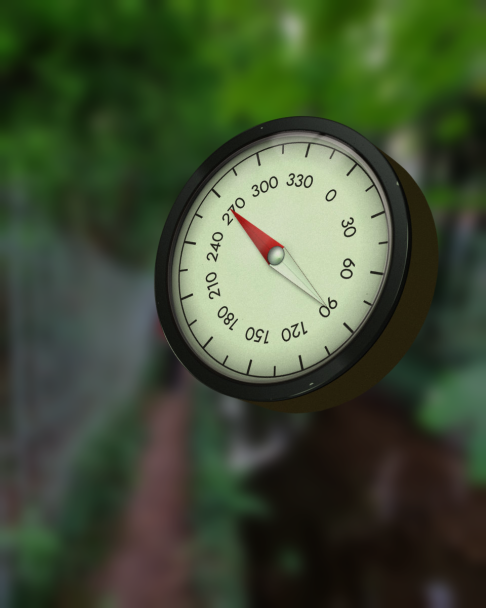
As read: **270** °
